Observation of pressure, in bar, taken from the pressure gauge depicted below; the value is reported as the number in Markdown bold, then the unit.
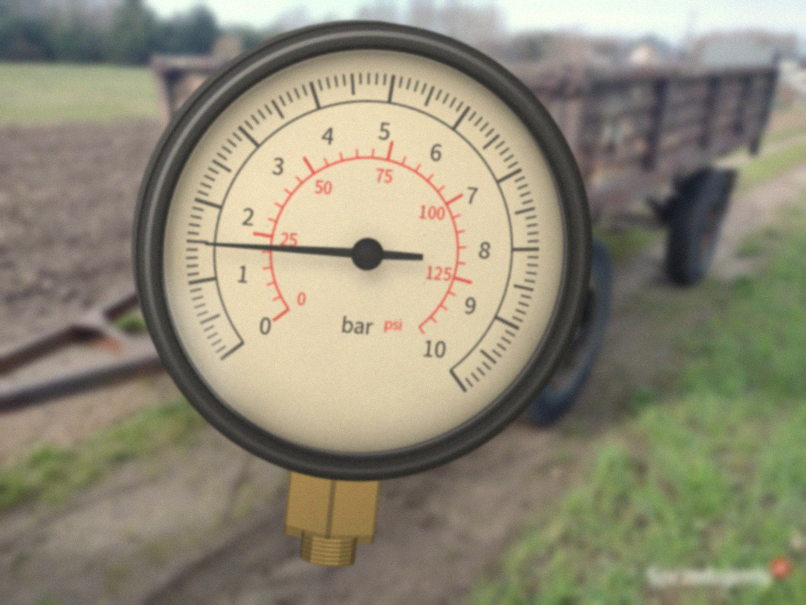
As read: **1.5** bar
